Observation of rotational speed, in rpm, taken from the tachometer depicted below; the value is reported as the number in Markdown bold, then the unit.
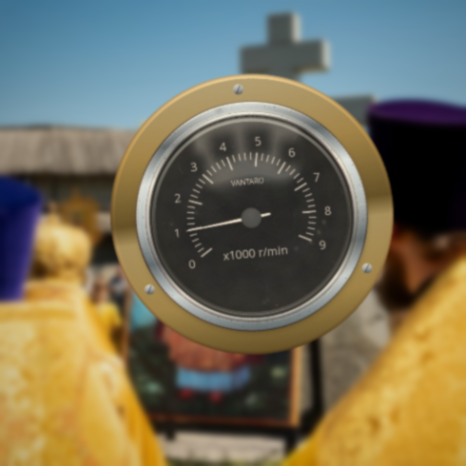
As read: **1000** rpm
